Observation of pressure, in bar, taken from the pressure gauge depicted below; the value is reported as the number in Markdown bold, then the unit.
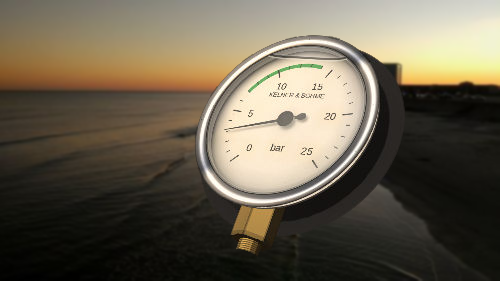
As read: **3** bar
